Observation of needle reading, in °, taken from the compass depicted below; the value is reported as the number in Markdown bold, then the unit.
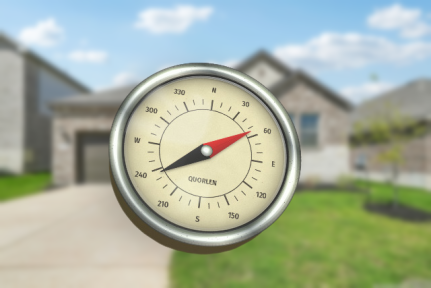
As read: **55** °
